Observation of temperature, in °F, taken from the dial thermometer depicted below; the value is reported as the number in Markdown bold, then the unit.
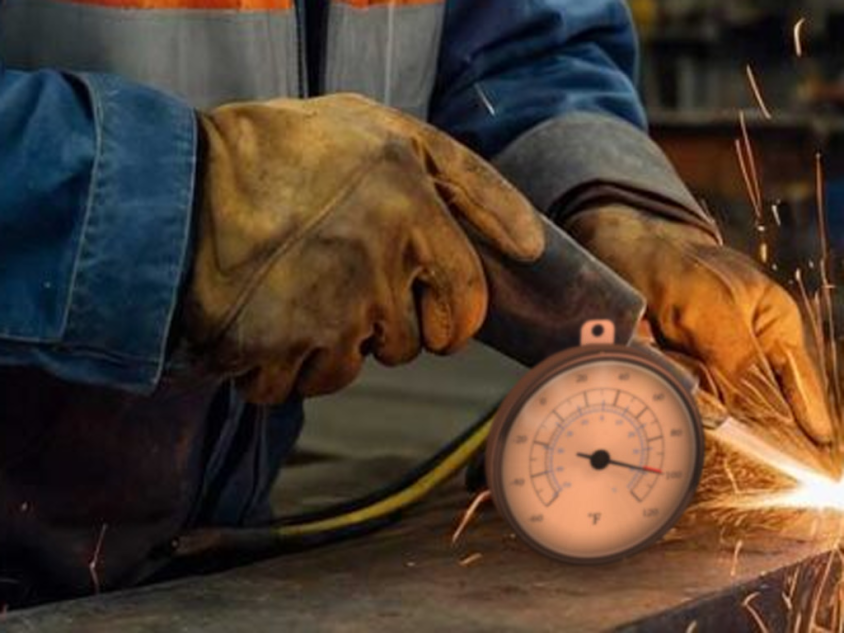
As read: **100** °F
